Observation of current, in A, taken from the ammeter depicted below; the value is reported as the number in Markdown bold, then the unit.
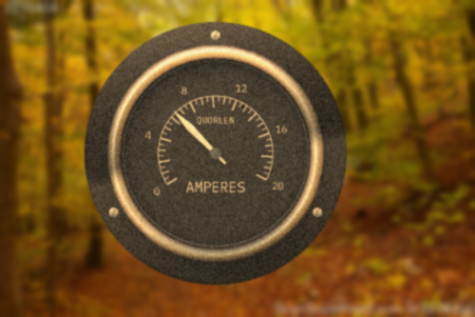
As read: **6.5** A
